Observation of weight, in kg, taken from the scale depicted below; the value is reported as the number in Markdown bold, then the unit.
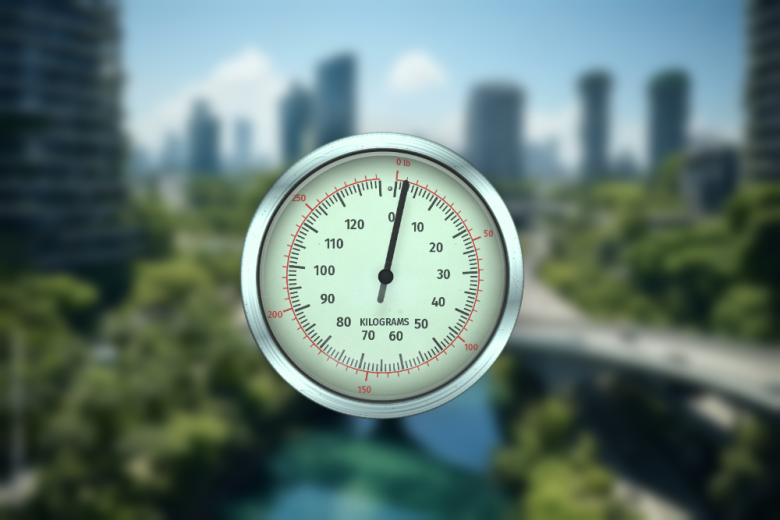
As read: **2** kg
